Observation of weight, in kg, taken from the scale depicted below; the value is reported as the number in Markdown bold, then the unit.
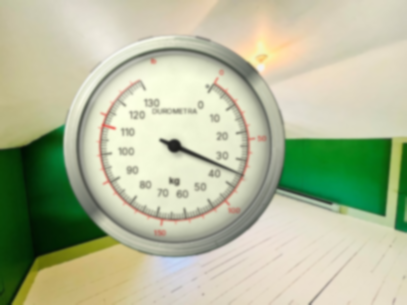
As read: **35** kg
